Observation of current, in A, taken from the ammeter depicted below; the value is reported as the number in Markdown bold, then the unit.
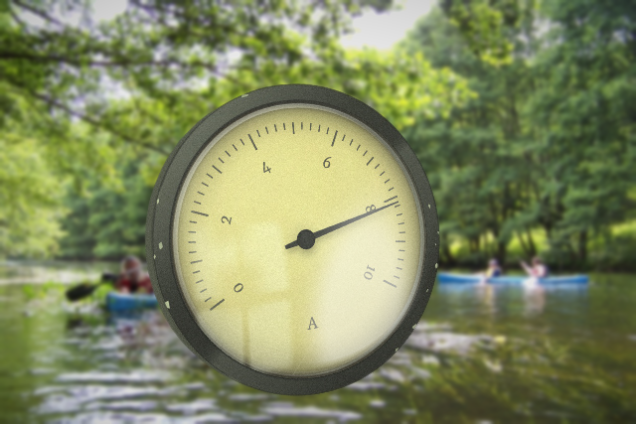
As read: **8.1** A
